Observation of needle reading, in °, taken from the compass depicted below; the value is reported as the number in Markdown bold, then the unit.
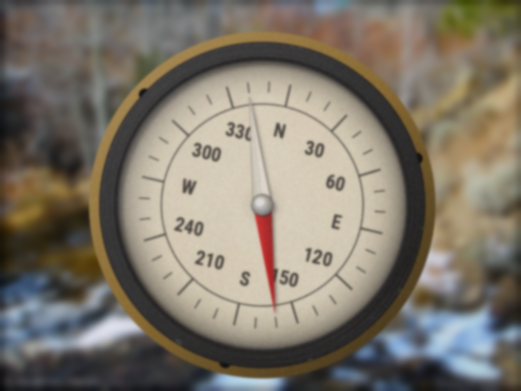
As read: **160** °
